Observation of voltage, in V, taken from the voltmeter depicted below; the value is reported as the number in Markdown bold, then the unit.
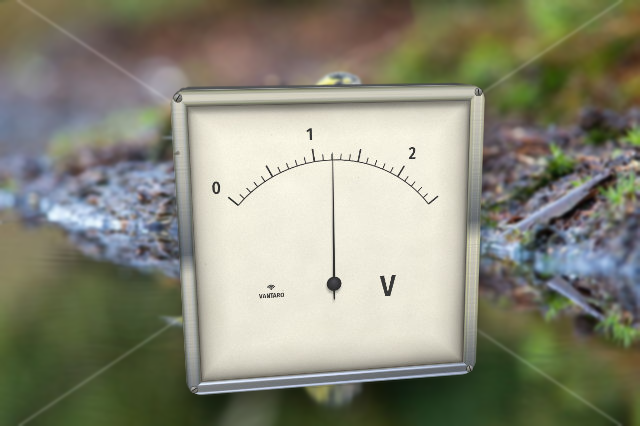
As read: **1.2** V
